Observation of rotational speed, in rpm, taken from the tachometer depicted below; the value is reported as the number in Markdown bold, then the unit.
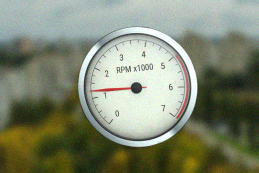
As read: **1250** rpm
